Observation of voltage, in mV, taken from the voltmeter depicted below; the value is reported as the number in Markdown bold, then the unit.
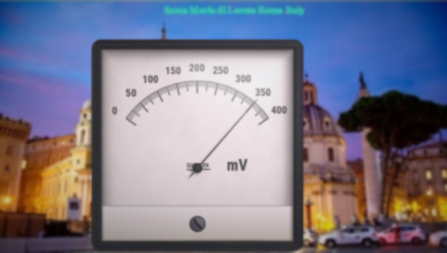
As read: **350** mV
